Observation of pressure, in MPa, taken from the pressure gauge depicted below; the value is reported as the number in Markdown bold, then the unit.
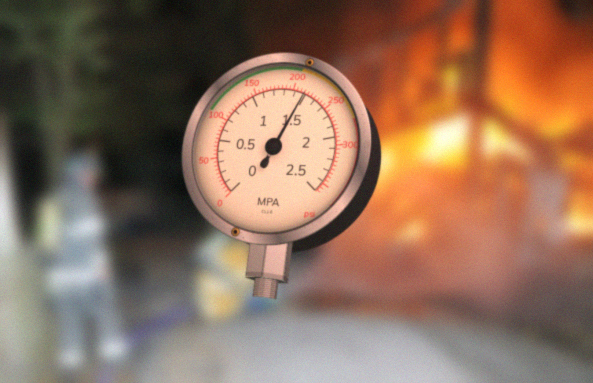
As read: **1.5** MPa
